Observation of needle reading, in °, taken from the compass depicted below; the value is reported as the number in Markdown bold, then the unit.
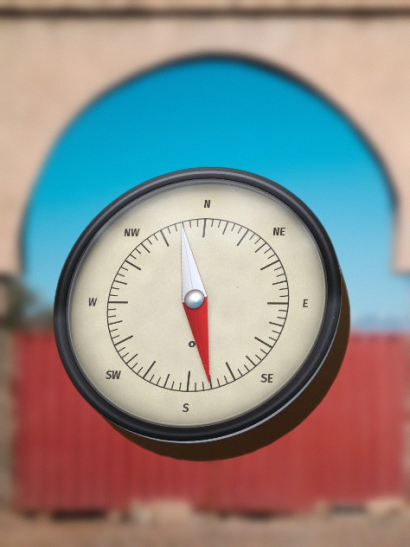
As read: **165** °
